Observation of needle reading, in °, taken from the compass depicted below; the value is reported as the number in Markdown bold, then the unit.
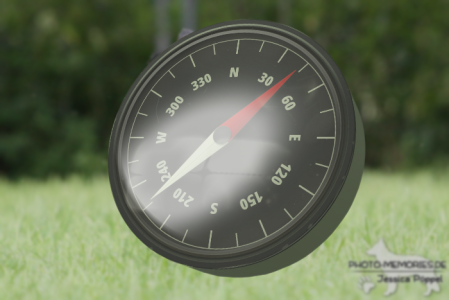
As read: **45** °
